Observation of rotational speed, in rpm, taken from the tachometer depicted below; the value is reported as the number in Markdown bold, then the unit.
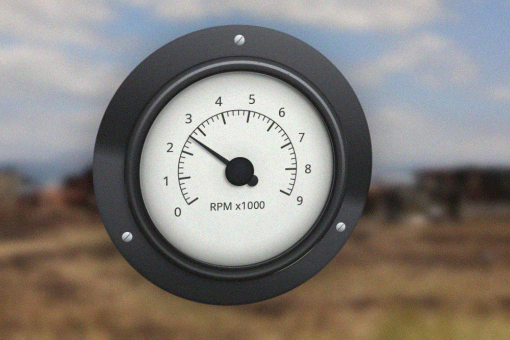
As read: **2600** rpm
